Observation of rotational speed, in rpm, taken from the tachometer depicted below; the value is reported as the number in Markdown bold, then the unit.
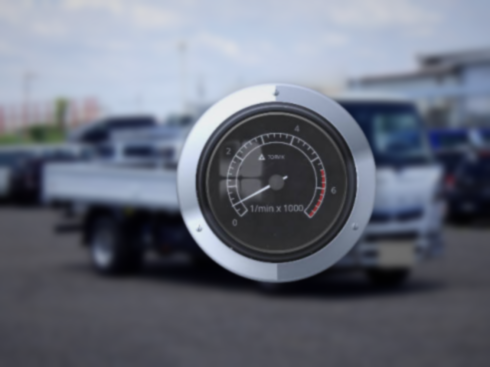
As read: **400** rpm
